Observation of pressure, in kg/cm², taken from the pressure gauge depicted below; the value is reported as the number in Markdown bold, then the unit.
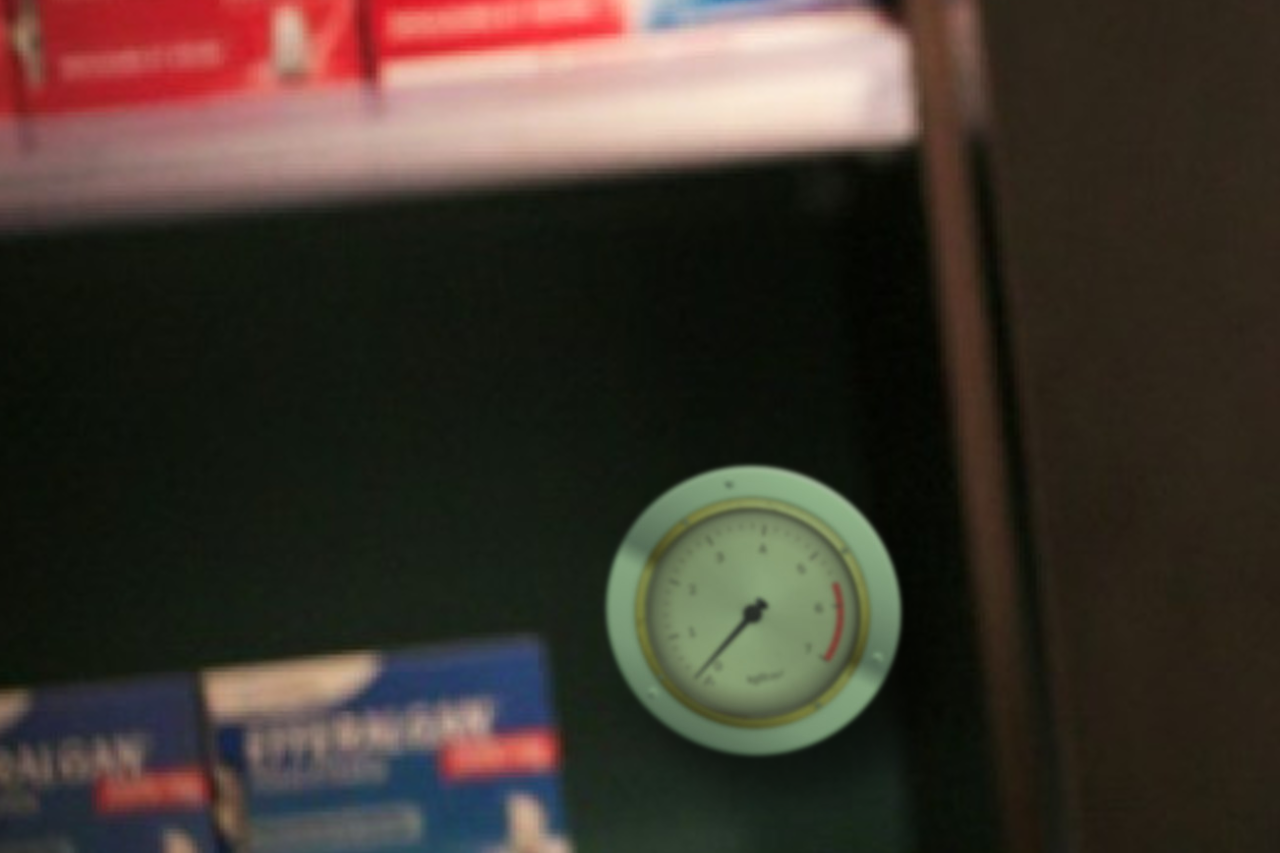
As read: **0.2** kg/cm²
